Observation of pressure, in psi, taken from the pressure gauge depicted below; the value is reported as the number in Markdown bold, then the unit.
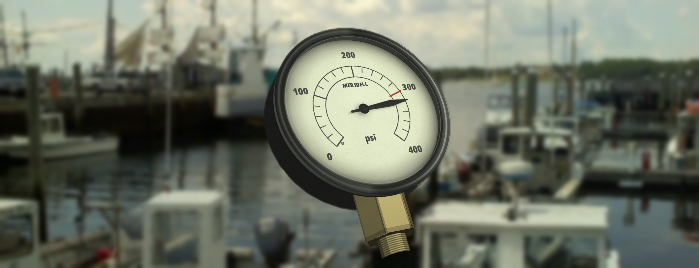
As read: **320** psi
